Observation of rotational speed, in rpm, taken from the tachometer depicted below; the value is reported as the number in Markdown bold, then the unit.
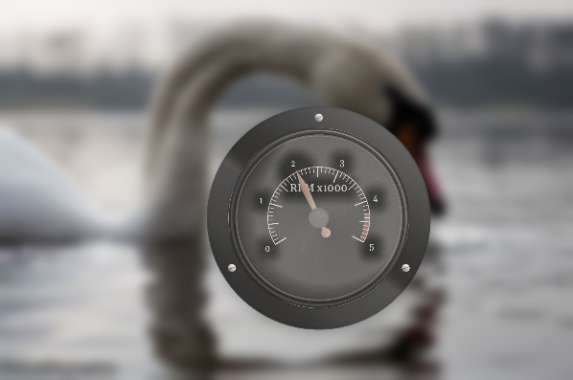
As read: **2000** rpm
